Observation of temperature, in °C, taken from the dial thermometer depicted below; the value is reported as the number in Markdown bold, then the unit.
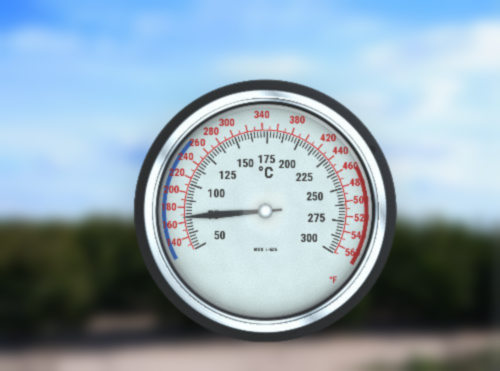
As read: **75** °C
